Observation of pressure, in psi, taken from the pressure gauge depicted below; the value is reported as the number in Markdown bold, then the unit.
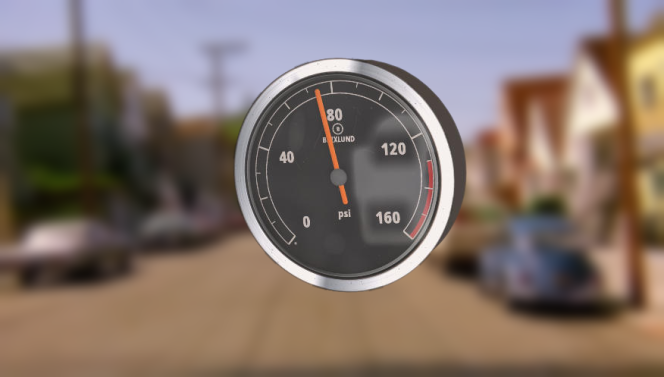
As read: **75** psi
